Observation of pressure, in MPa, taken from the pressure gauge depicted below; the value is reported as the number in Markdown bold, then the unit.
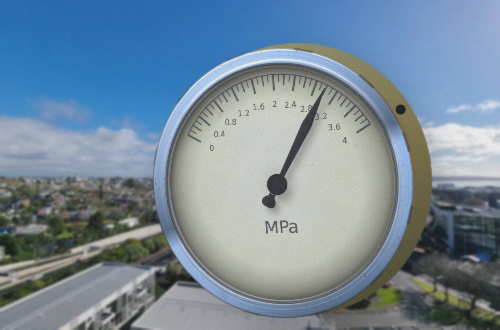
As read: **3** MPa
